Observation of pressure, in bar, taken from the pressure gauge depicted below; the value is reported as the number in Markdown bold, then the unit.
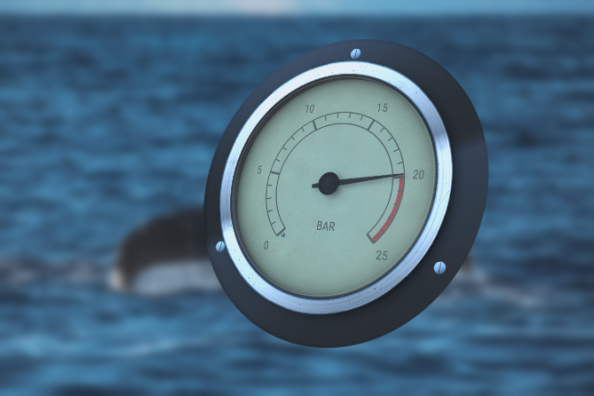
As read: **20** bar
